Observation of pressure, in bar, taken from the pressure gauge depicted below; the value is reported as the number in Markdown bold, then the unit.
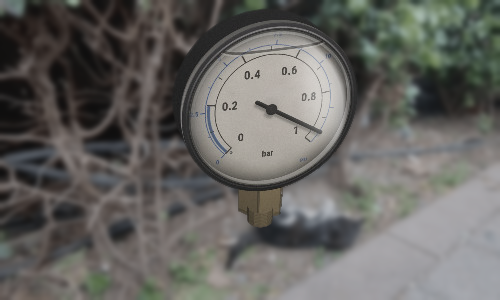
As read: **0.95** bar
